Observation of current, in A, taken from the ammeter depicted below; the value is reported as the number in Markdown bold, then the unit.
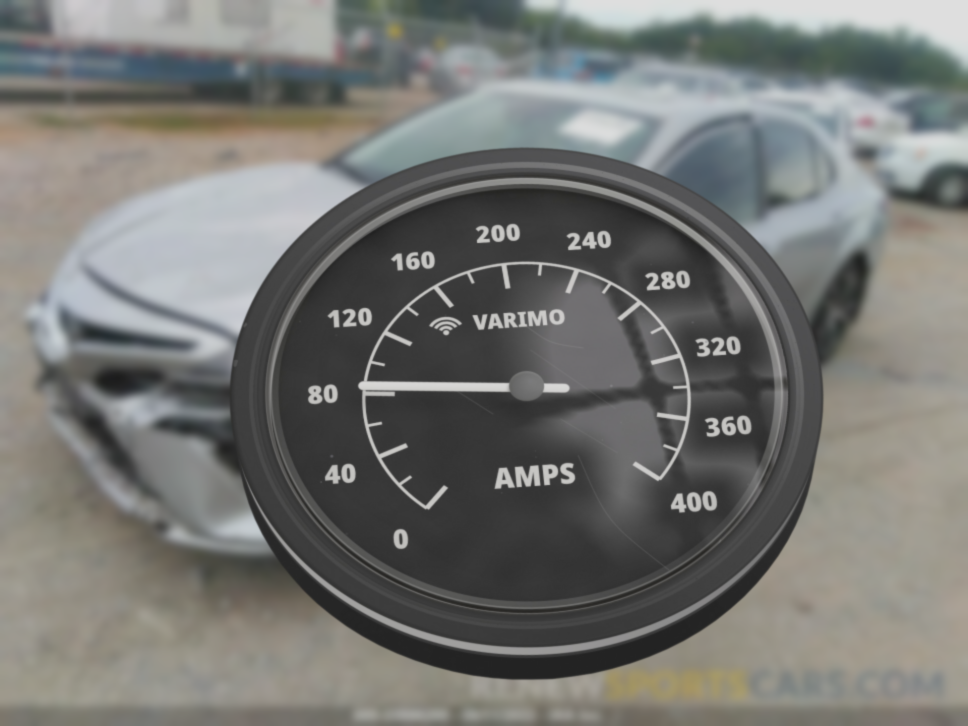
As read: **80** A
